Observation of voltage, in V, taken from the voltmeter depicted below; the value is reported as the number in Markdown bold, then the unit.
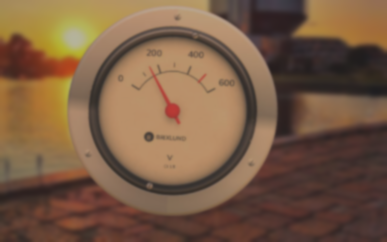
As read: **150** V
